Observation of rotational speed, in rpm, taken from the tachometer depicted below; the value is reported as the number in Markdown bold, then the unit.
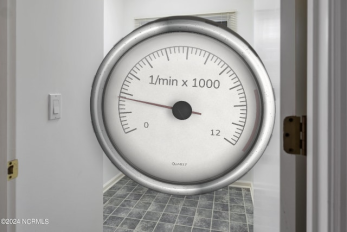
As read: **1800** rpm
